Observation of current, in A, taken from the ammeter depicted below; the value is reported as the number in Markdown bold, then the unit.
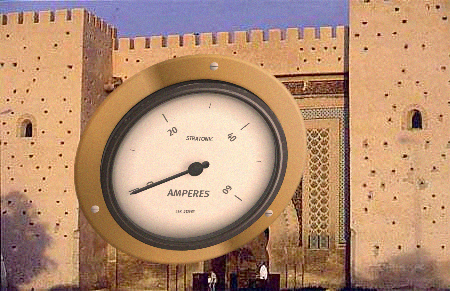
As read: **0** A
